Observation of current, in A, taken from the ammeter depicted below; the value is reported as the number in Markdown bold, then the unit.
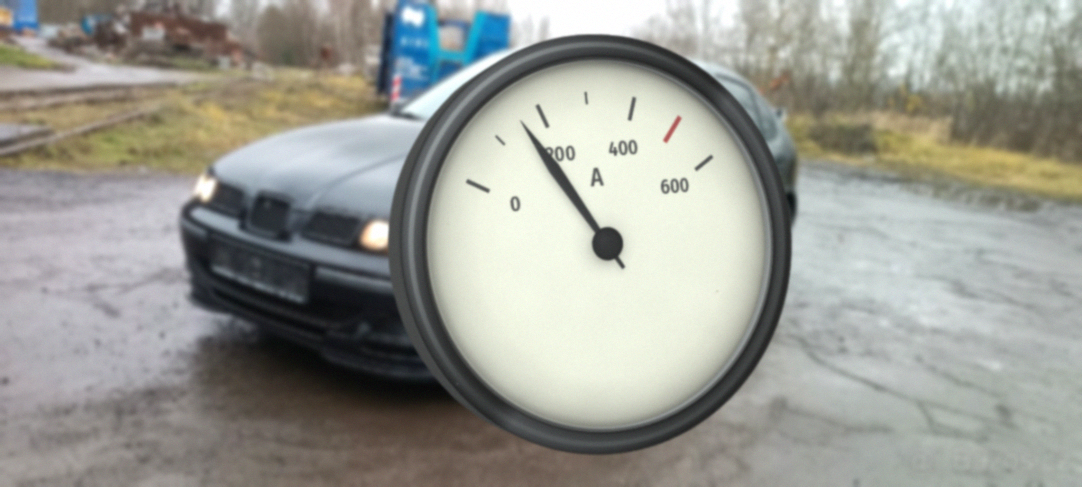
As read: **150** A
